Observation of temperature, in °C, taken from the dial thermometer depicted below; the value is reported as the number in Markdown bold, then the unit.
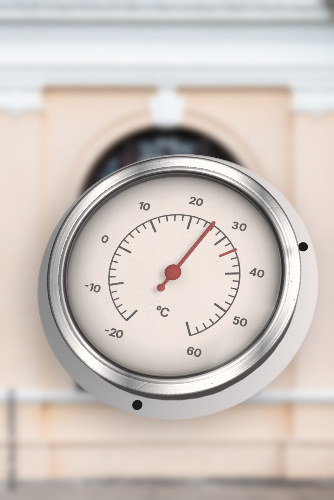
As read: **26** °C
